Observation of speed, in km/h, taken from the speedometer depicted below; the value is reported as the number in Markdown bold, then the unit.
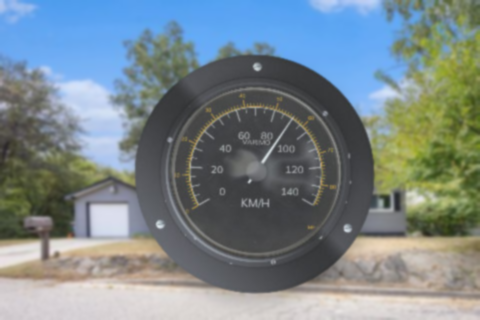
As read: **90** km/h
